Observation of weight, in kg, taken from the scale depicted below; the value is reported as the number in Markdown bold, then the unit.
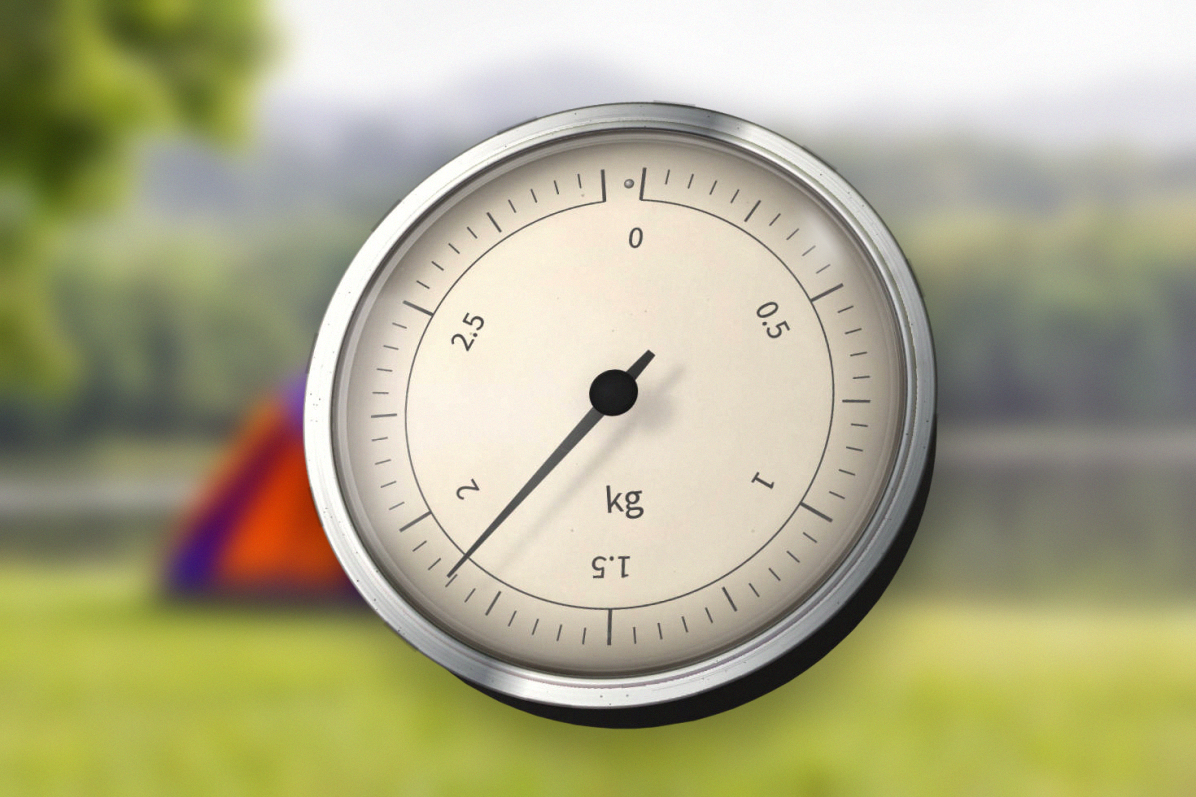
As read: **1.85** kg
